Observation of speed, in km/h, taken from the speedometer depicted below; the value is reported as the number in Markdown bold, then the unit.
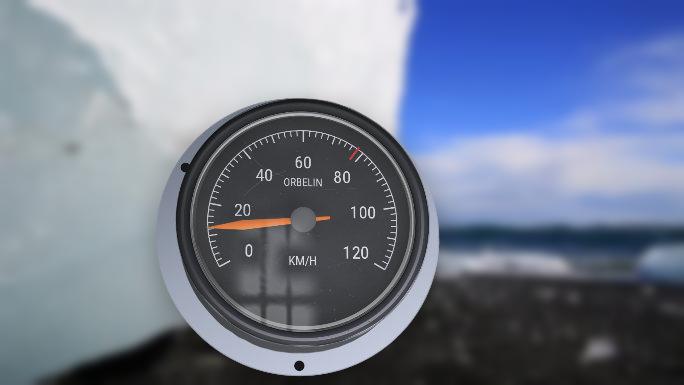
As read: **12** km/h
